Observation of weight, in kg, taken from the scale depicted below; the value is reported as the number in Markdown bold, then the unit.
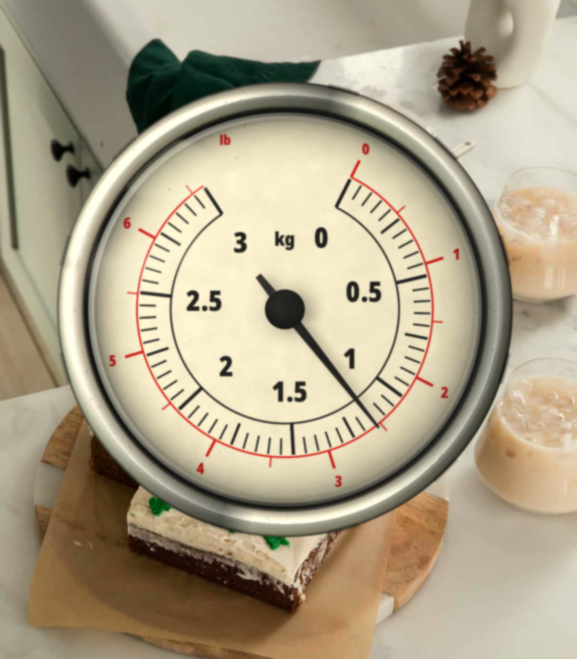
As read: **1.15** kg
